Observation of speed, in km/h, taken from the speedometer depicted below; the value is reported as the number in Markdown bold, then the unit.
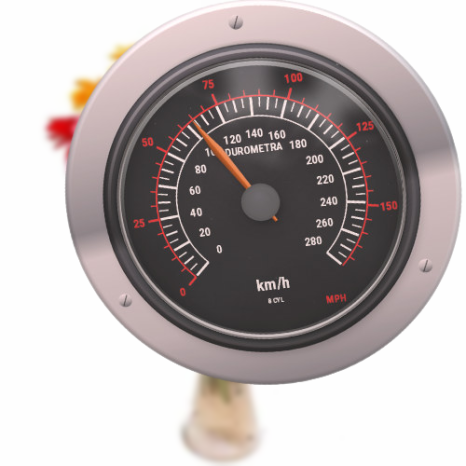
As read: **105** km/h
